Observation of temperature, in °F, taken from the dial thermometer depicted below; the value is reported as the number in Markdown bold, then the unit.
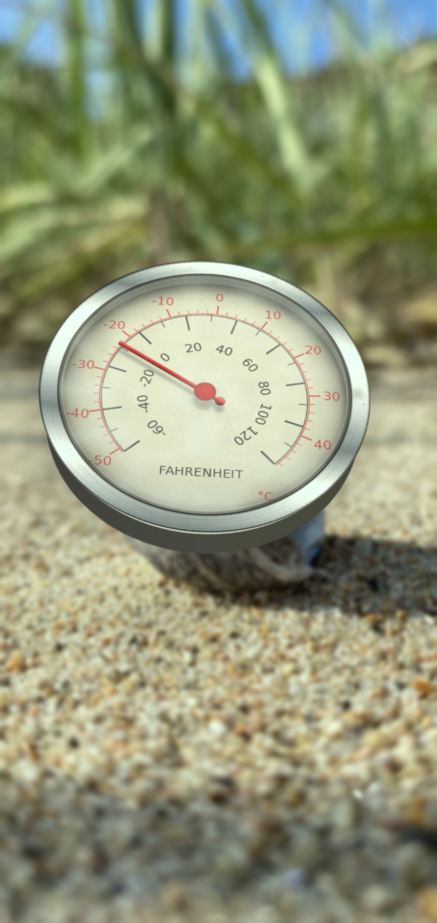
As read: **-10** °F
